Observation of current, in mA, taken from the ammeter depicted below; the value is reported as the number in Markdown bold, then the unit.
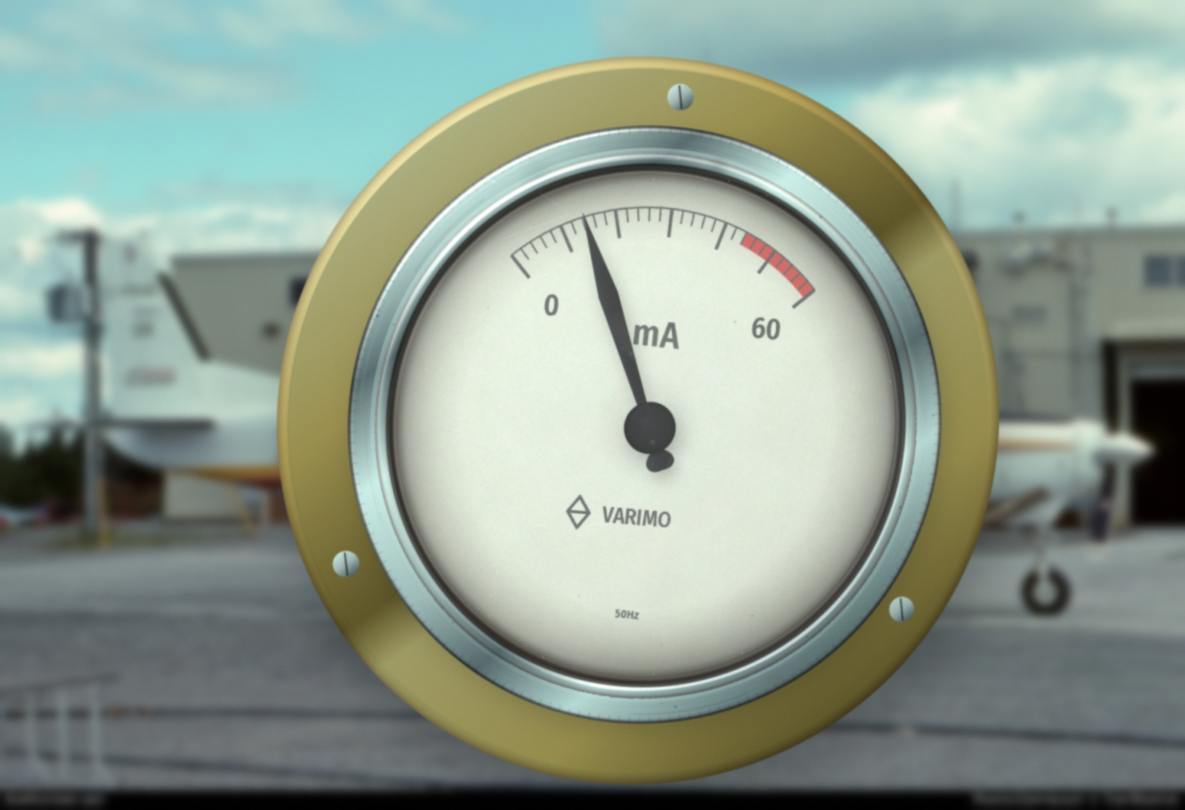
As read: **14** mA
